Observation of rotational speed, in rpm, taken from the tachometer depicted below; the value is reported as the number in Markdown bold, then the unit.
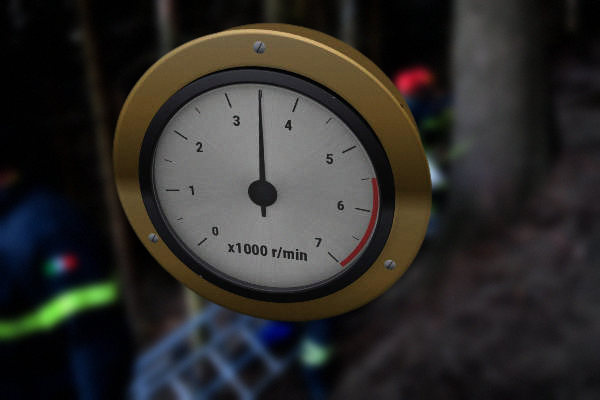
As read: **3500** rpm
